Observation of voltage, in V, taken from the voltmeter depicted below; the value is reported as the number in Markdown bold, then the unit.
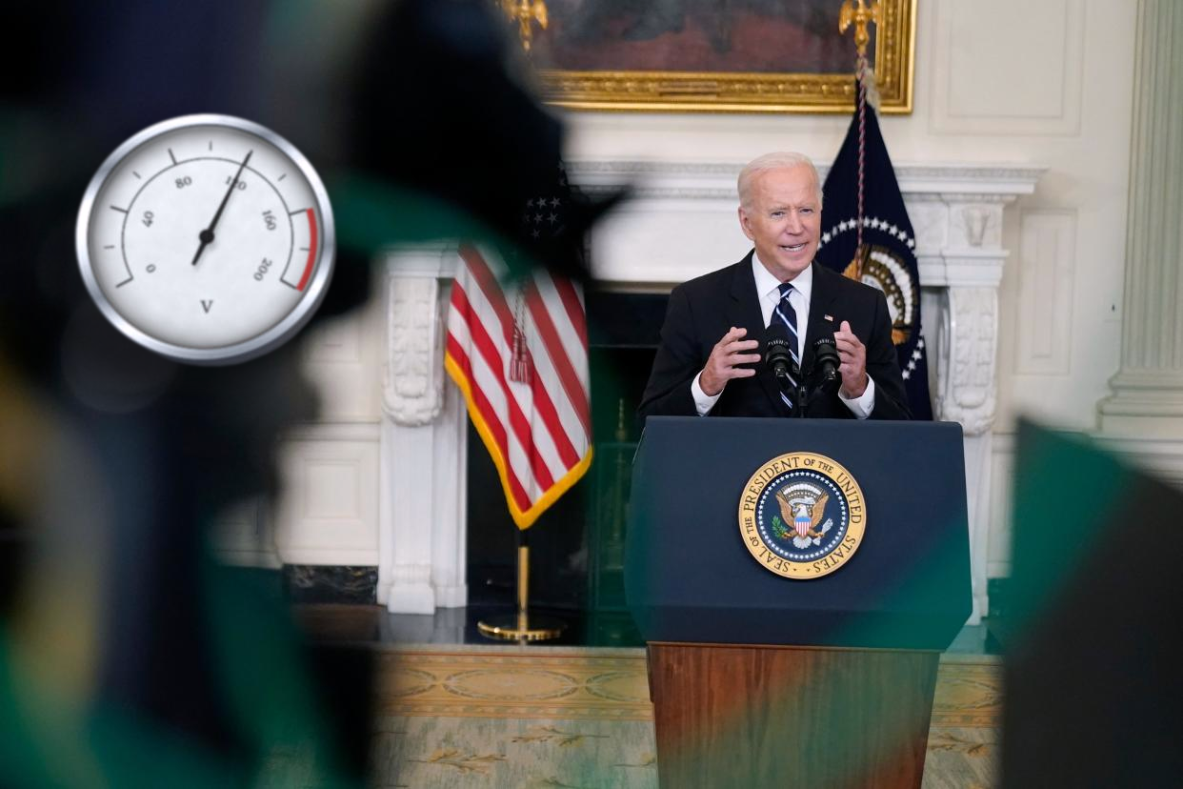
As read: **120** V
